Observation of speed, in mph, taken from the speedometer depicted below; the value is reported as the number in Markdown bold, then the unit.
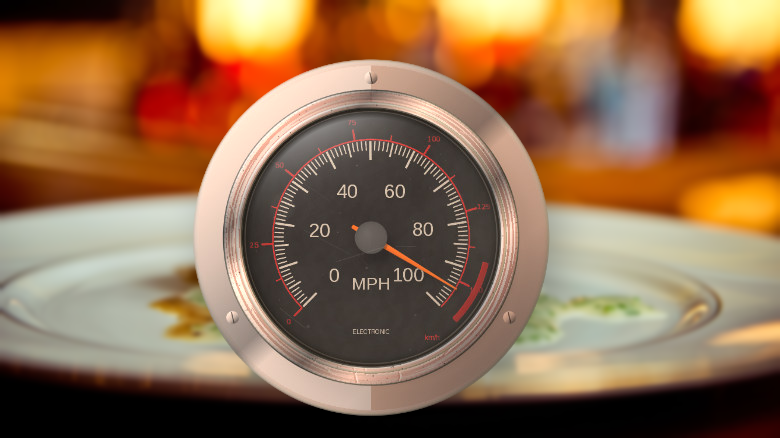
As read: **95** mph
